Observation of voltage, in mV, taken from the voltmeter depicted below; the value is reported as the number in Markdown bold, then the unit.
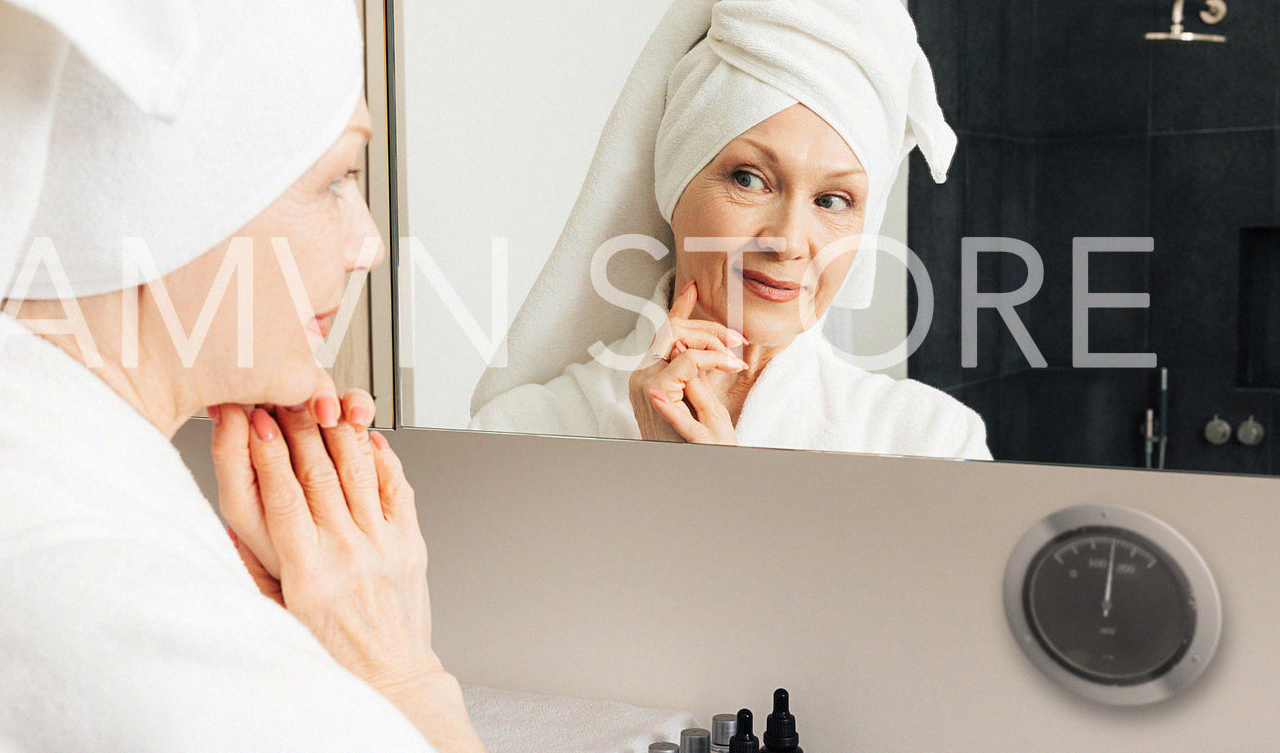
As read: **150** mV
